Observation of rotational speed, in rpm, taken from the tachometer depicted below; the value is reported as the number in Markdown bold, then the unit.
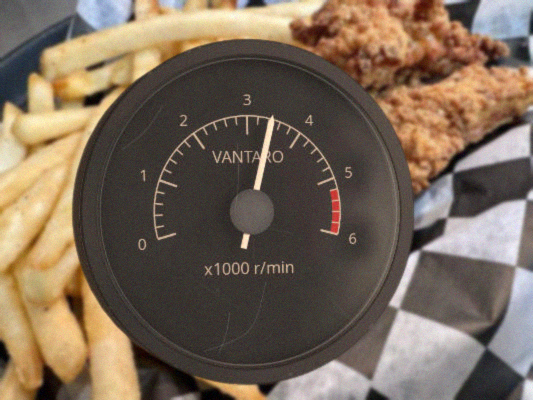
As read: **3400** rpm
